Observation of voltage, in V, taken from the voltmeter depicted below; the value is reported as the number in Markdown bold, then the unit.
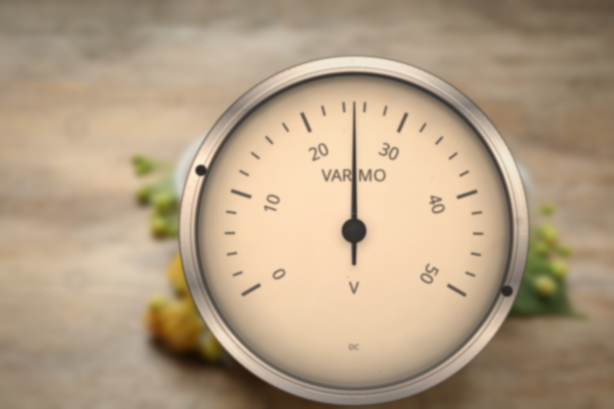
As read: **25** V
